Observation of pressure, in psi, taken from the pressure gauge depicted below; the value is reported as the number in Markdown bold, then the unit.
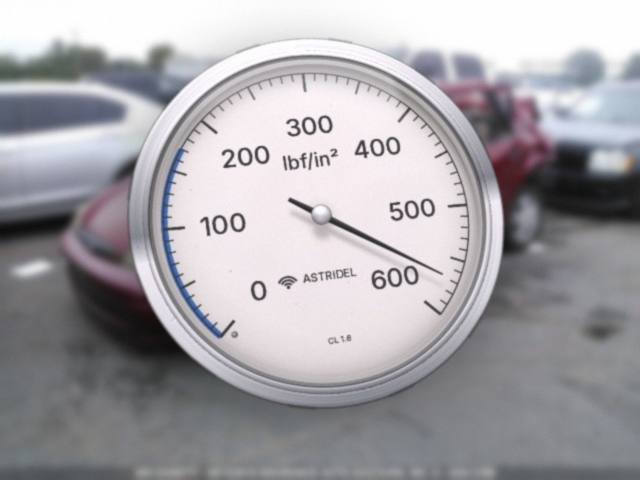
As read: **570** psi
